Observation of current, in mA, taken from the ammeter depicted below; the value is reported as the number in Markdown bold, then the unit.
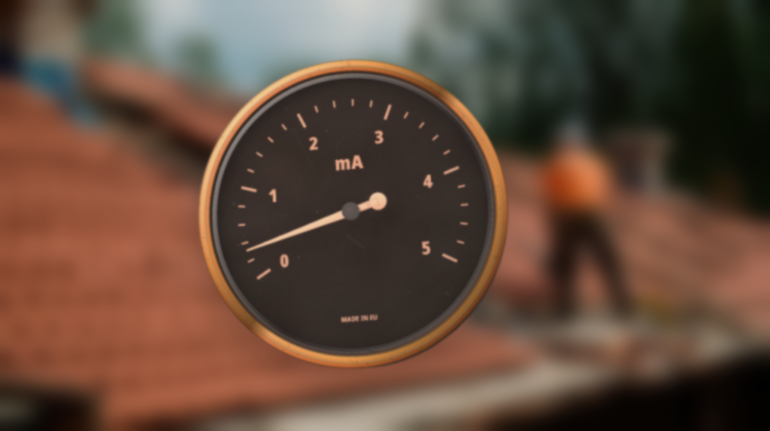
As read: **0.3** mA
